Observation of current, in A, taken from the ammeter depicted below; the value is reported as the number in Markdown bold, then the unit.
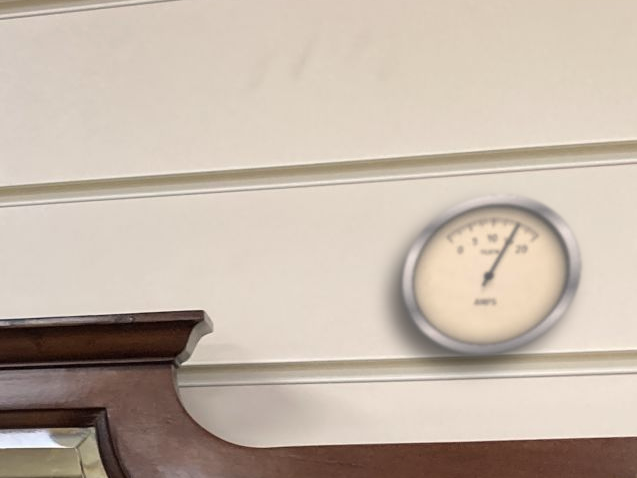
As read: **15** A
